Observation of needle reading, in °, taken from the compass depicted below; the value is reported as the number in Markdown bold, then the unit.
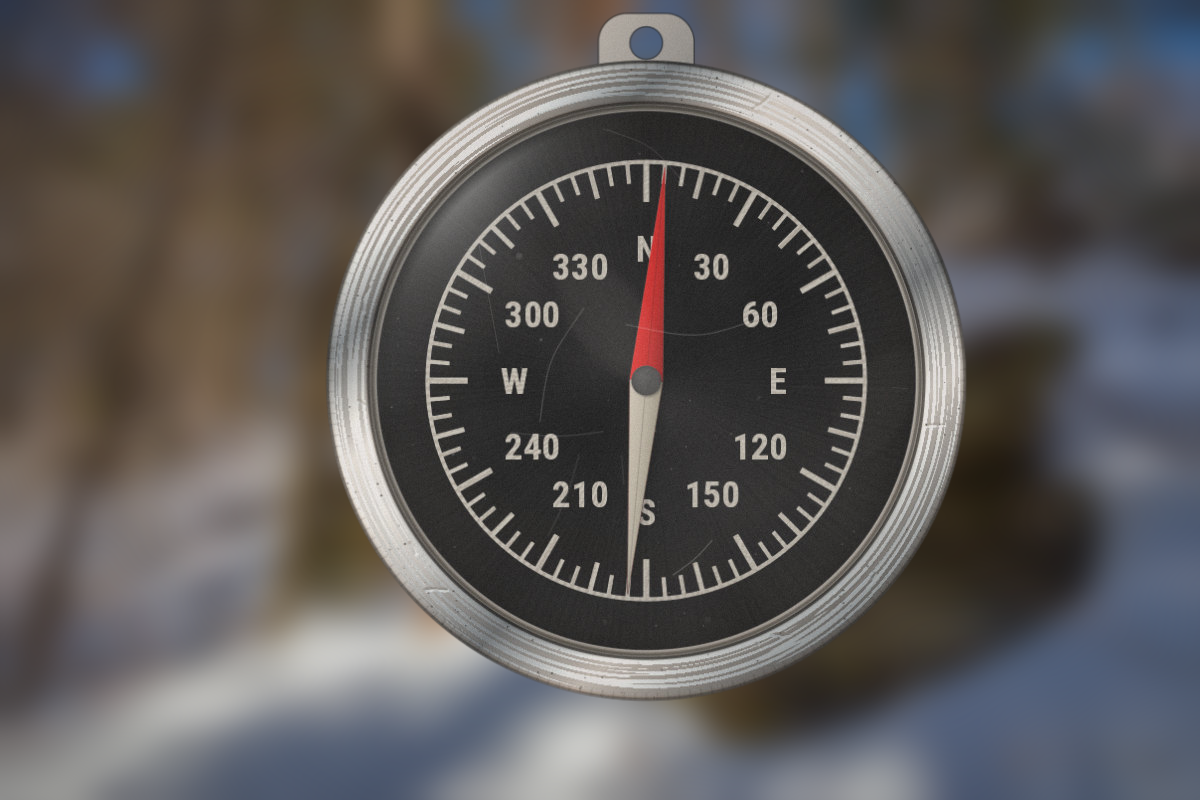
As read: **5** °
